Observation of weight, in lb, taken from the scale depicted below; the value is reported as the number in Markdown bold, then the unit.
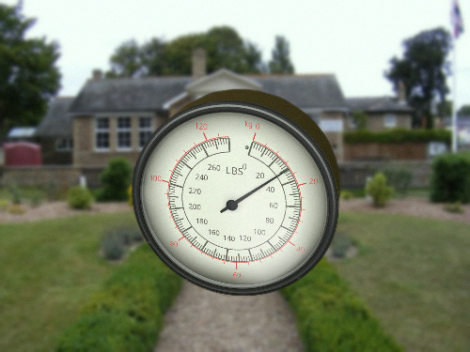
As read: **30** lb
